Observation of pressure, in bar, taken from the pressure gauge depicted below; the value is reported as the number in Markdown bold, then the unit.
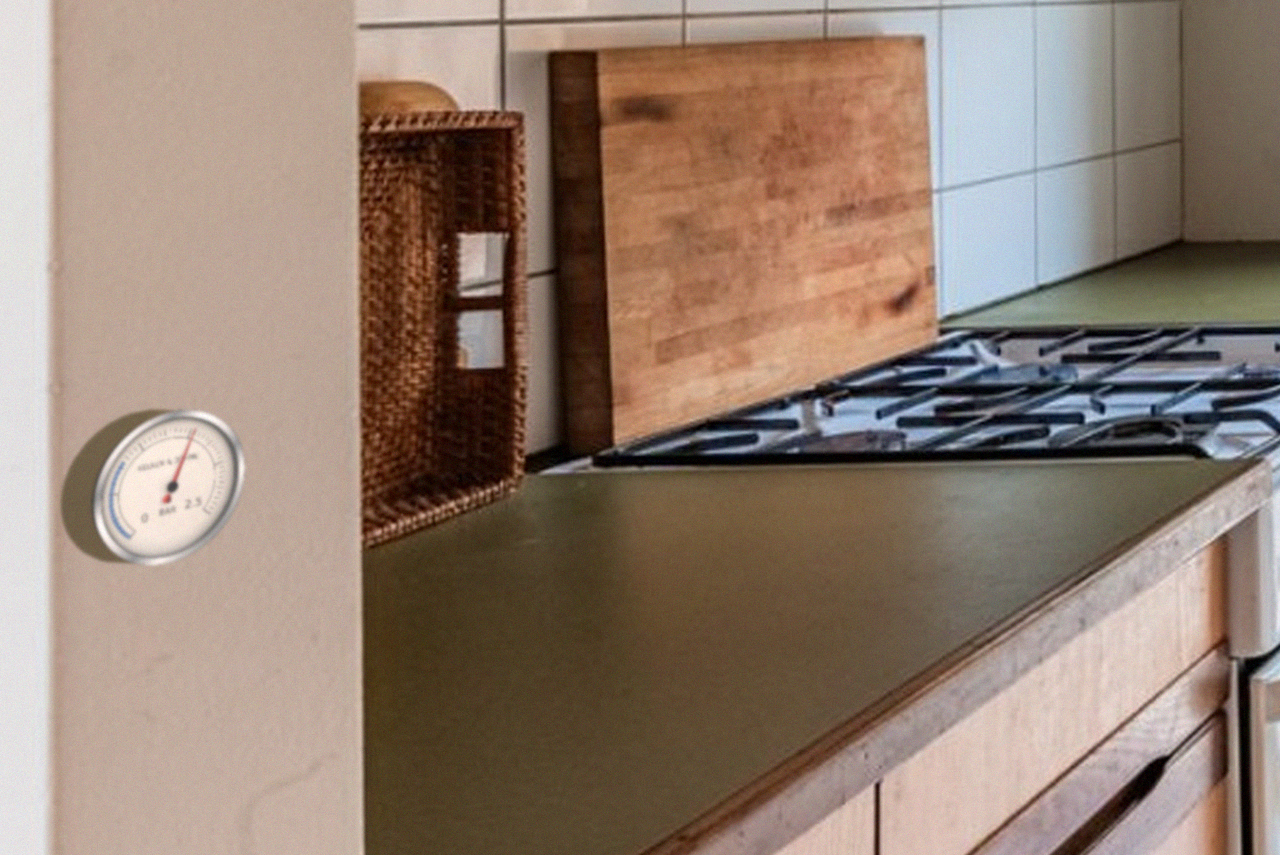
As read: **1.5** bar
